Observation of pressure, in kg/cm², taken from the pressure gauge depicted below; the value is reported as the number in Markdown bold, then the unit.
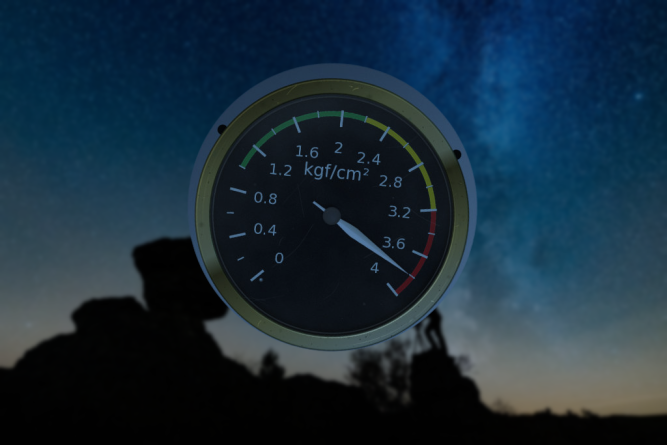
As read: **3.8** kg/cm²
